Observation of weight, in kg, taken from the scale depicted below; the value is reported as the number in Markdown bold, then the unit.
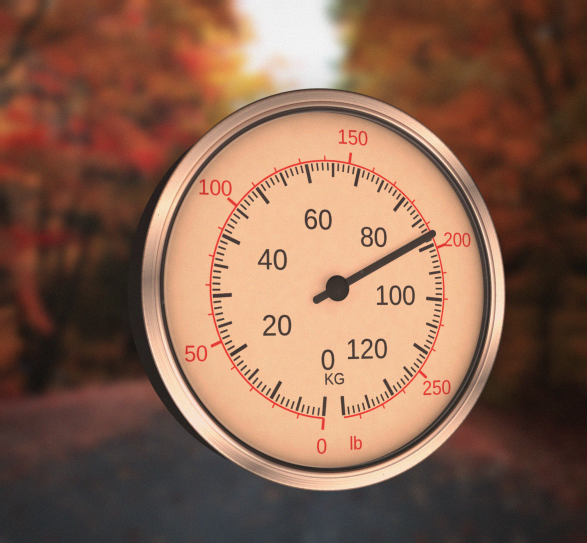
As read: **88** kg
